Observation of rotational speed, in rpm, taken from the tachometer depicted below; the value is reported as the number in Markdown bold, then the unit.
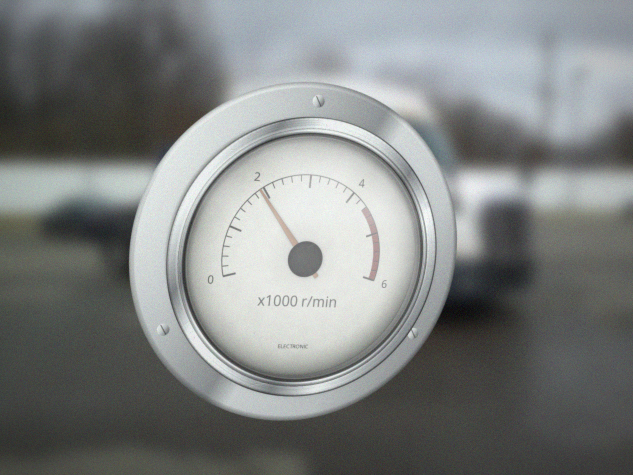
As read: **1900** rpm
